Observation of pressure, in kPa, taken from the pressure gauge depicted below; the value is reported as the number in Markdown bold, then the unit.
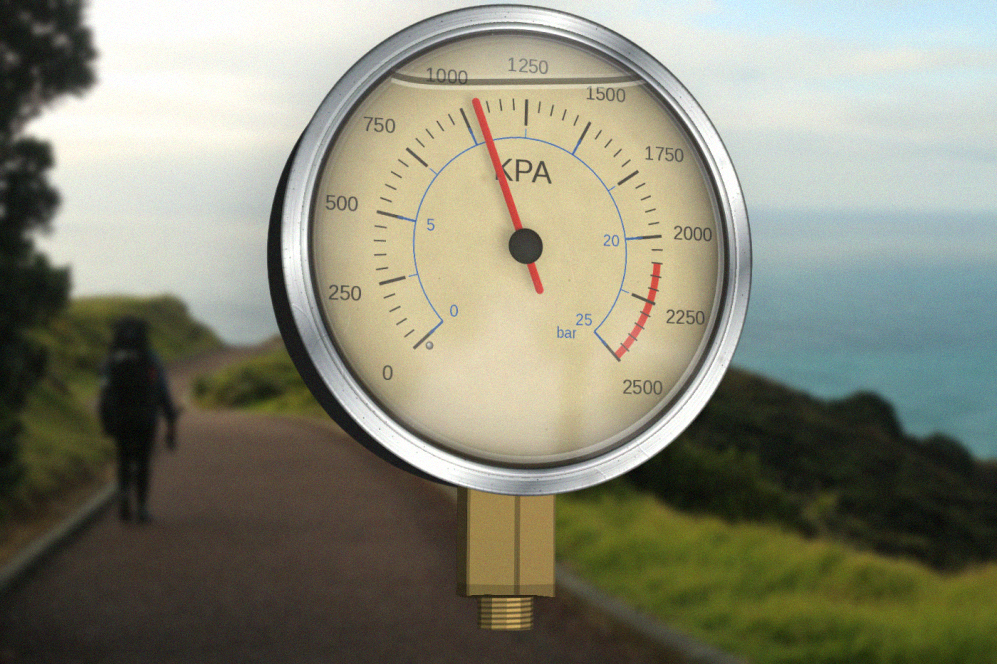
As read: **1050** kPa
